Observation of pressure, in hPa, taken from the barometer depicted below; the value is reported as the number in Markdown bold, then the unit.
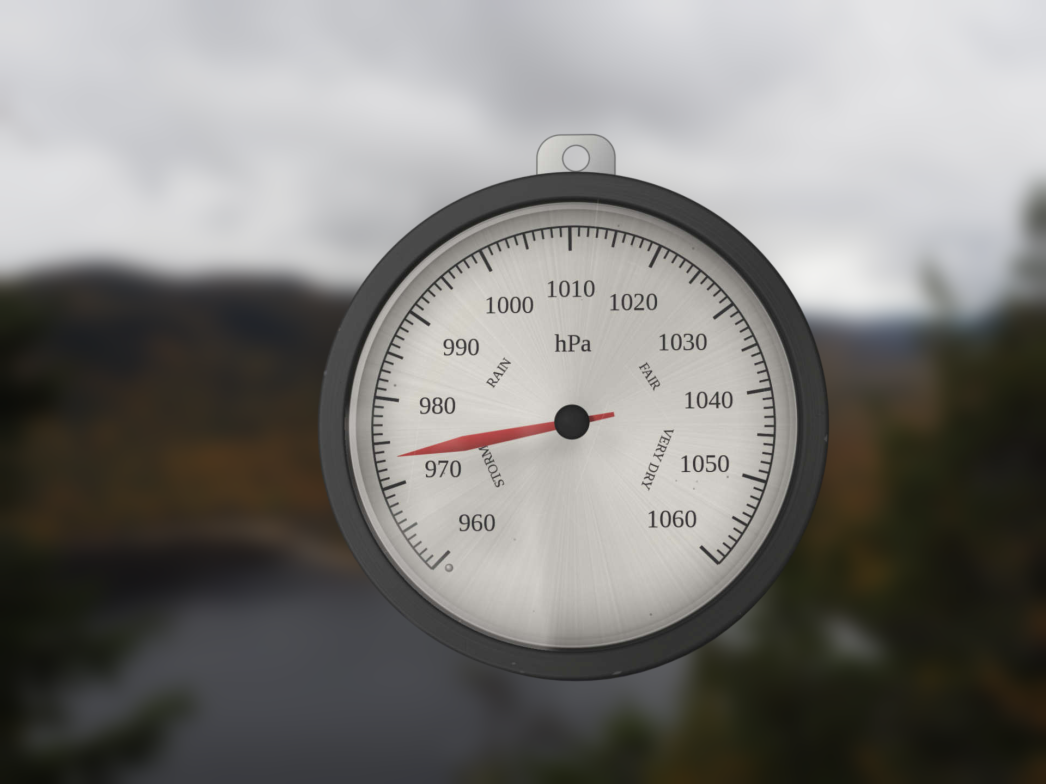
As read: **973** hPa
